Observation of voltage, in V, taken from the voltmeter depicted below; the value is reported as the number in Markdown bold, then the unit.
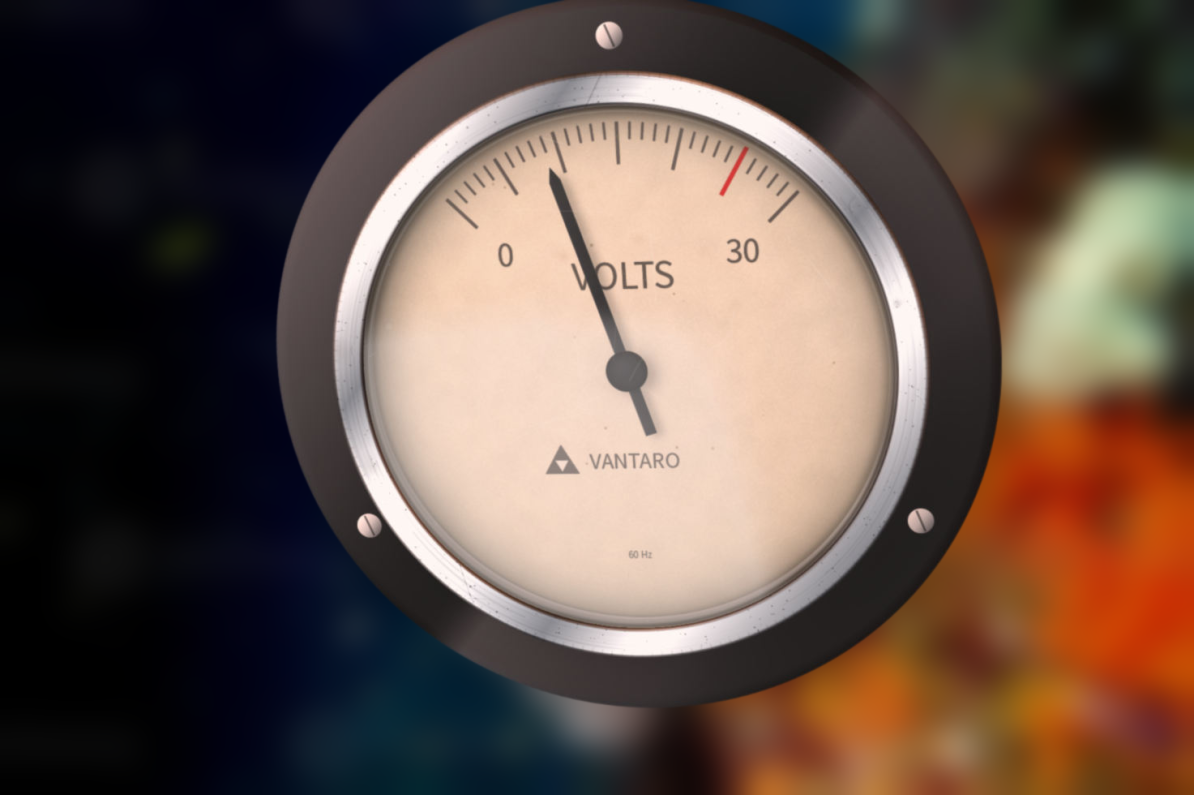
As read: **9** V
